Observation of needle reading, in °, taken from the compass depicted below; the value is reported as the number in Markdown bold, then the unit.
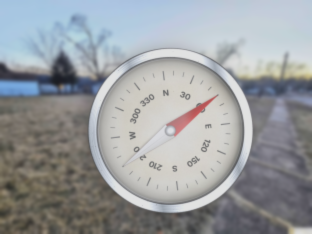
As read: **60** °
